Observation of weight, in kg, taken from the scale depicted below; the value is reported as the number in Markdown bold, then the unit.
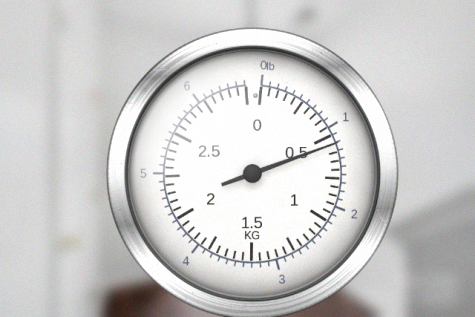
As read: **0.55** kg
